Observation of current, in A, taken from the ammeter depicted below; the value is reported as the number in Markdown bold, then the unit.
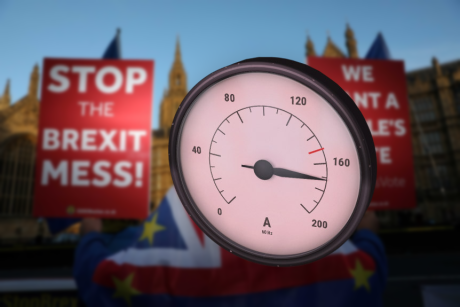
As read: **170** A
